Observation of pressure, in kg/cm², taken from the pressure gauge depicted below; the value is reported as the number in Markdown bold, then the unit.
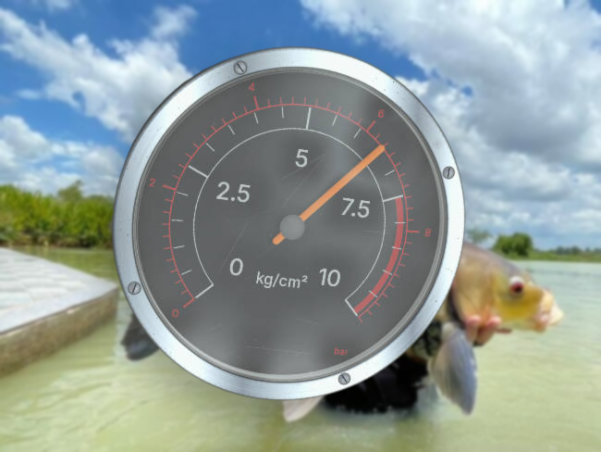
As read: **6.5** kg/cm²
